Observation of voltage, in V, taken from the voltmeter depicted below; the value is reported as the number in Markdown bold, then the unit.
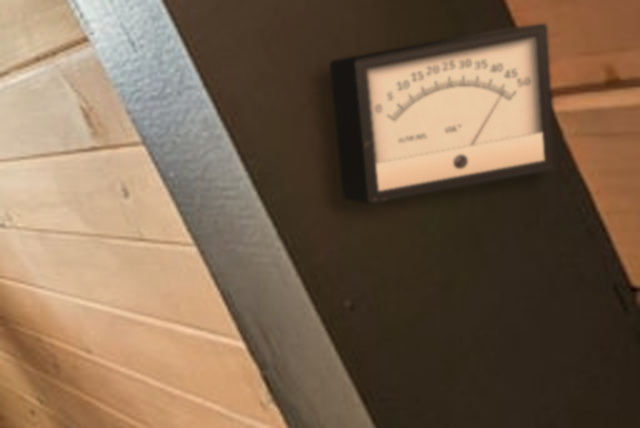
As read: **45** V
